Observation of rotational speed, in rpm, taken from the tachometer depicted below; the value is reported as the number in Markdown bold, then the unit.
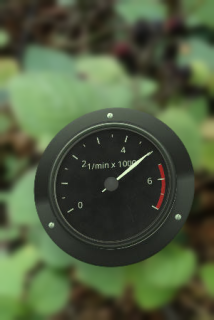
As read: **5000** rpm
